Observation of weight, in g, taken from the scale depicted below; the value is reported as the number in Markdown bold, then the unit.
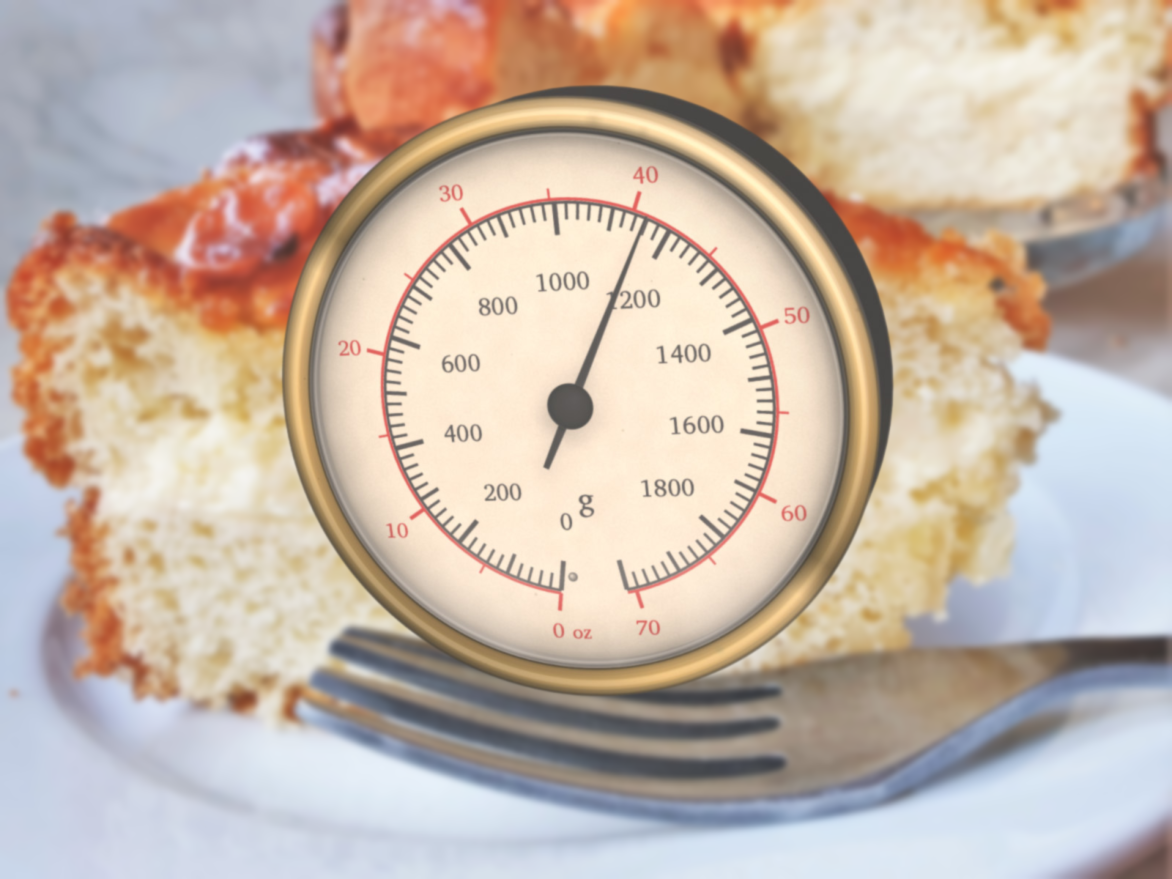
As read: **1160** g
